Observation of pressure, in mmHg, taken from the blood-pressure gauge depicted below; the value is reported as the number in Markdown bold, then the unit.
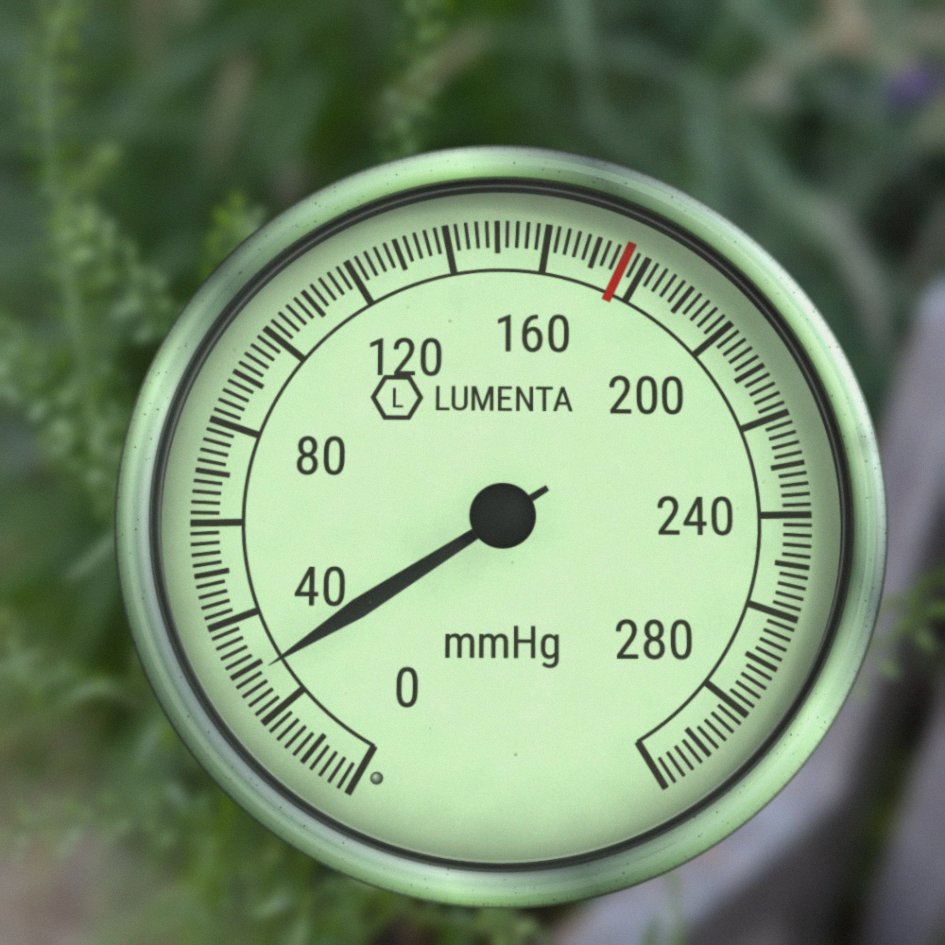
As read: **28** mmHg
